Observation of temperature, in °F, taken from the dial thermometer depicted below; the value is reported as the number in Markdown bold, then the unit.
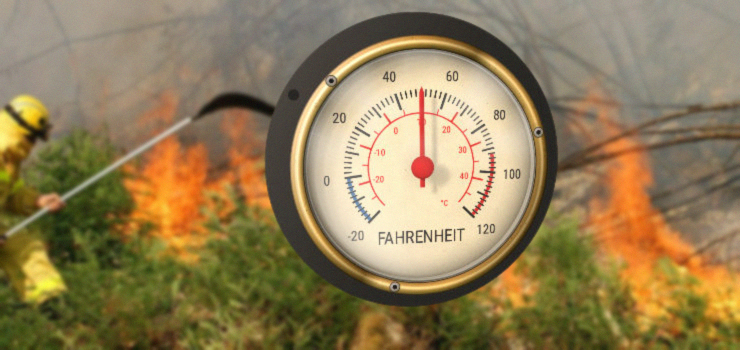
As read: **50** °F
